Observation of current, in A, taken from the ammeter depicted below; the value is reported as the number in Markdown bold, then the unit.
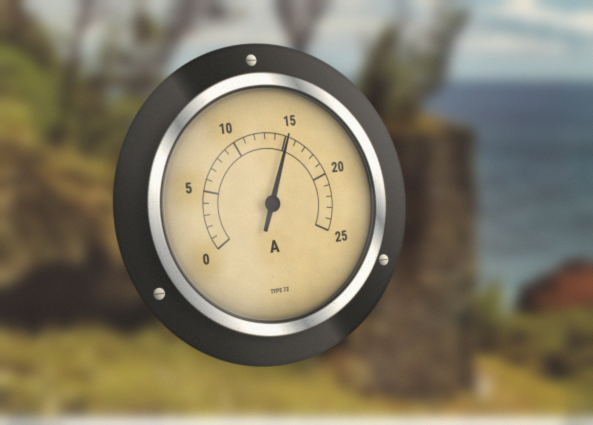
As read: **15** A
